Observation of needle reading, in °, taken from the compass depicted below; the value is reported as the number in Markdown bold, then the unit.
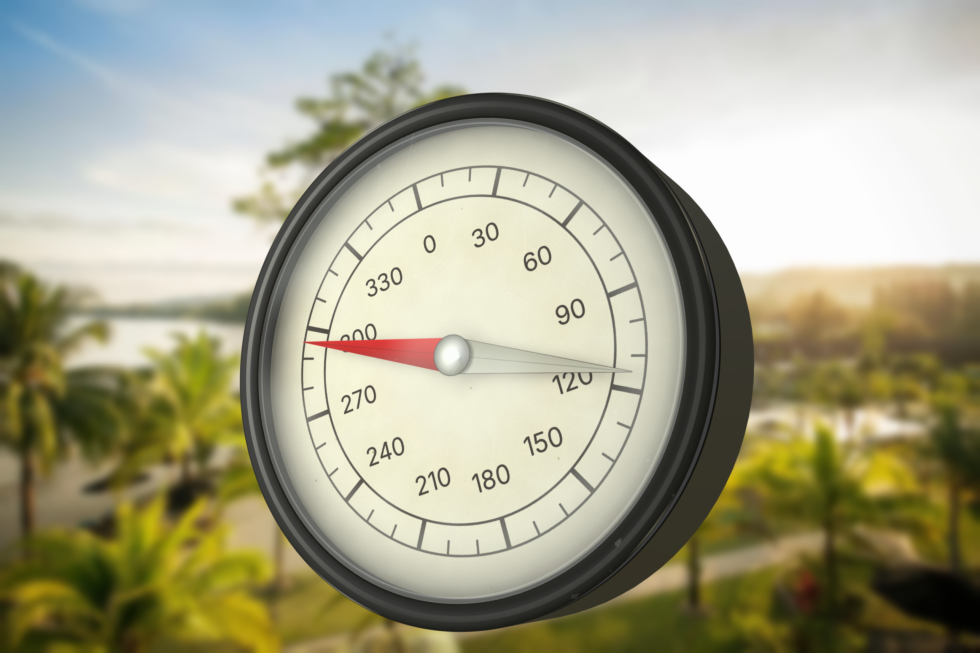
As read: **295** °
